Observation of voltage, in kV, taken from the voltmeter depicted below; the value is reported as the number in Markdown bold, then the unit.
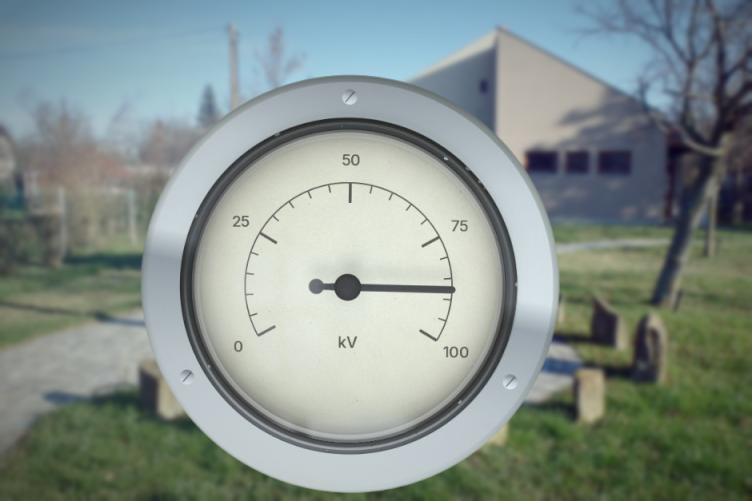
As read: **87.5** kV
